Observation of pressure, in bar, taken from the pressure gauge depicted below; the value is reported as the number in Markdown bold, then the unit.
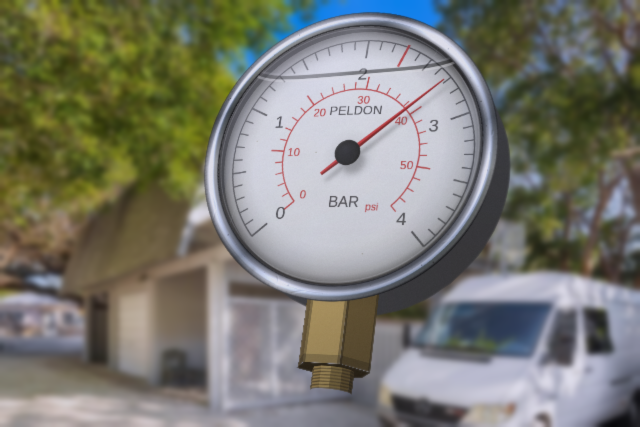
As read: **2.7** bar
